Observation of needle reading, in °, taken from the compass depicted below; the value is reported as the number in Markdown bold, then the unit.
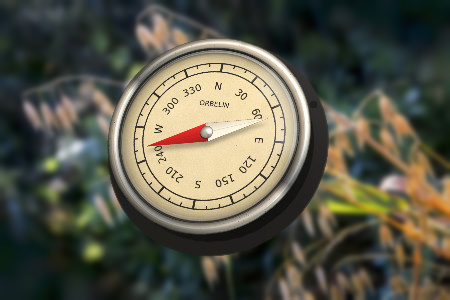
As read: **250** °
